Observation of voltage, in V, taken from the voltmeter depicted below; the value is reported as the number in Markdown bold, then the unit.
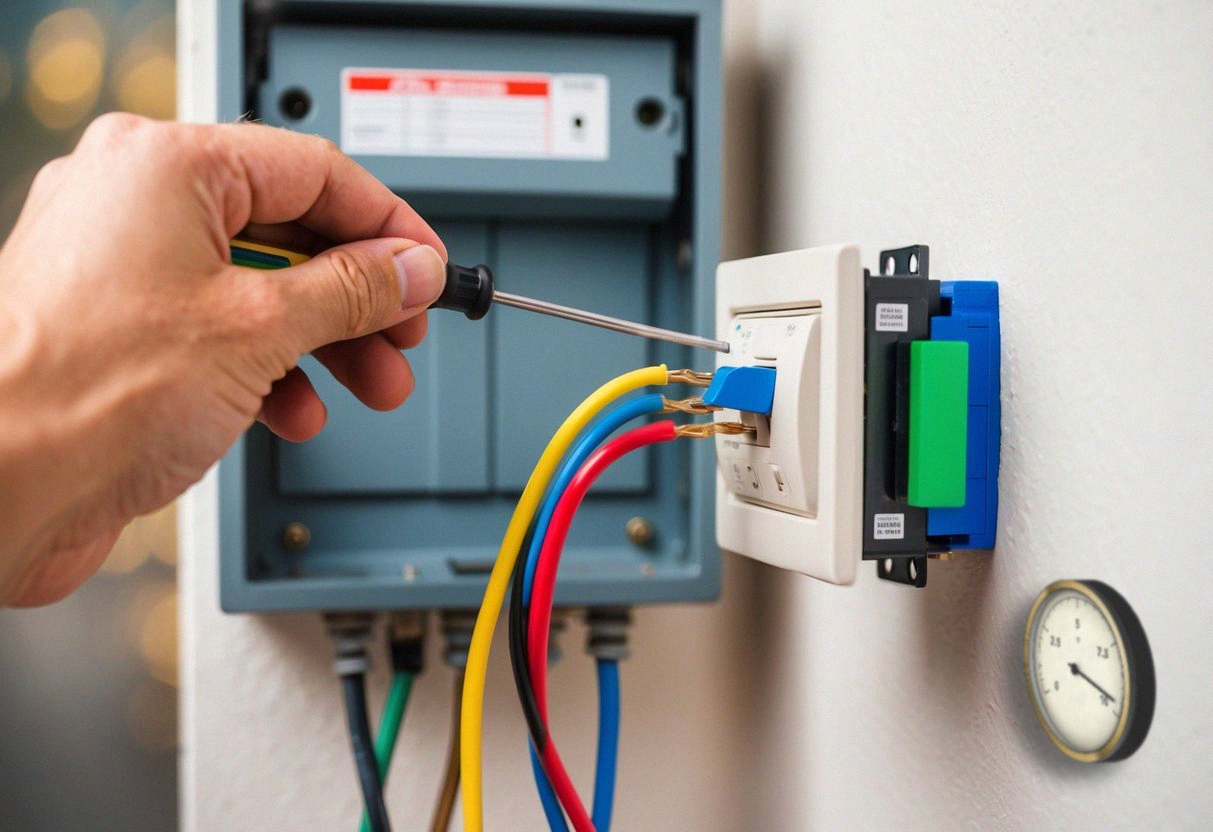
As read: **9.5** V
